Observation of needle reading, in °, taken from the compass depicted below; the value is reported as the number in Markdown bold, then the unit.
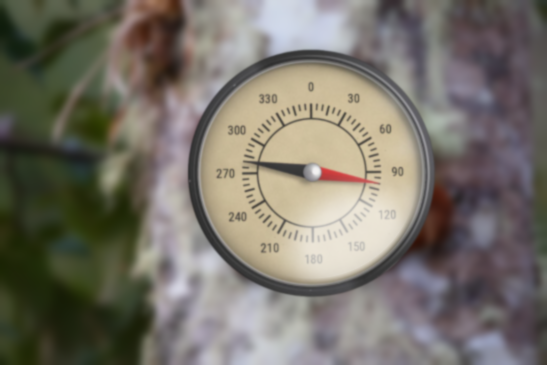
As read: **100** °
